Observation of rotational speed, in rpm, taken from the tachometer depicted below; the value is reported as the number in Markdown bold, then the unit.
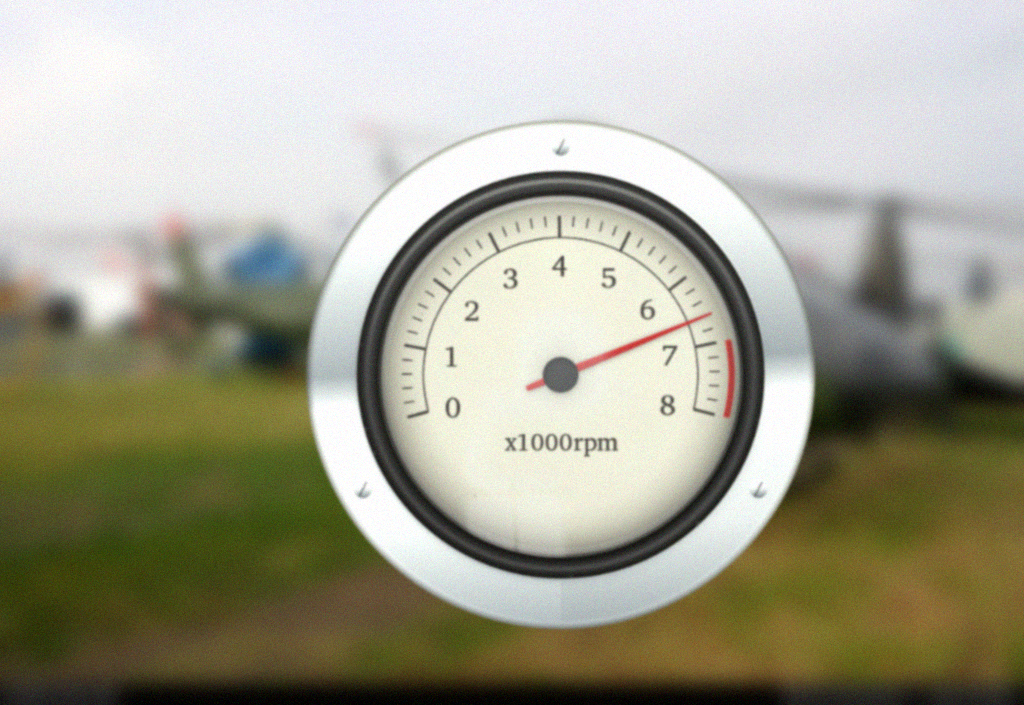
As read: **6600** rpm
